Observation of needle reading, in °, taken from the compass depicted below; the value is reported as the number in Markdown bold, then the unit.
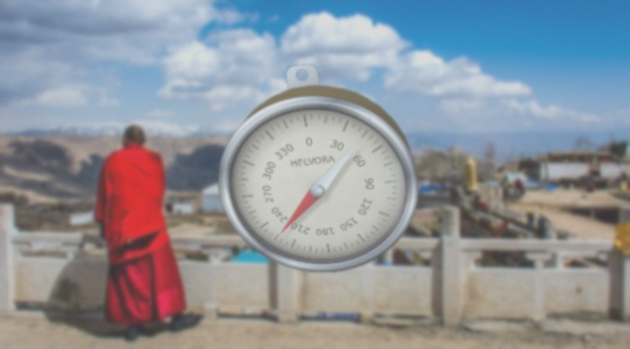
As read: **225** °
